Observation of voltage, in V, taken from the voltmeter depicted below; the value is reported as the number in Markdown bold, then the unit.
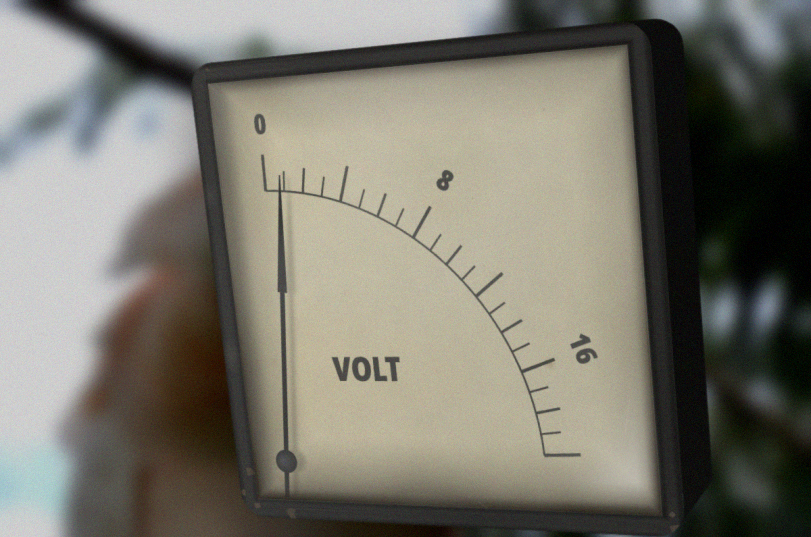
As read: **1** V
